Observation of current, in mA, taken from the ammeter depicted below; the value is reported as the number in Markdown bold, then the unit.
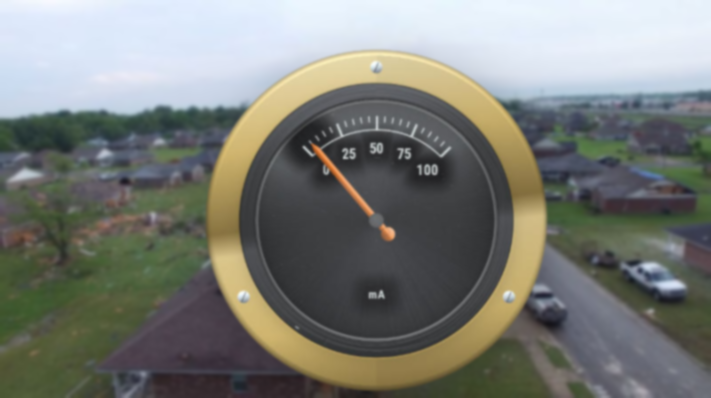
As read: **5** mA
